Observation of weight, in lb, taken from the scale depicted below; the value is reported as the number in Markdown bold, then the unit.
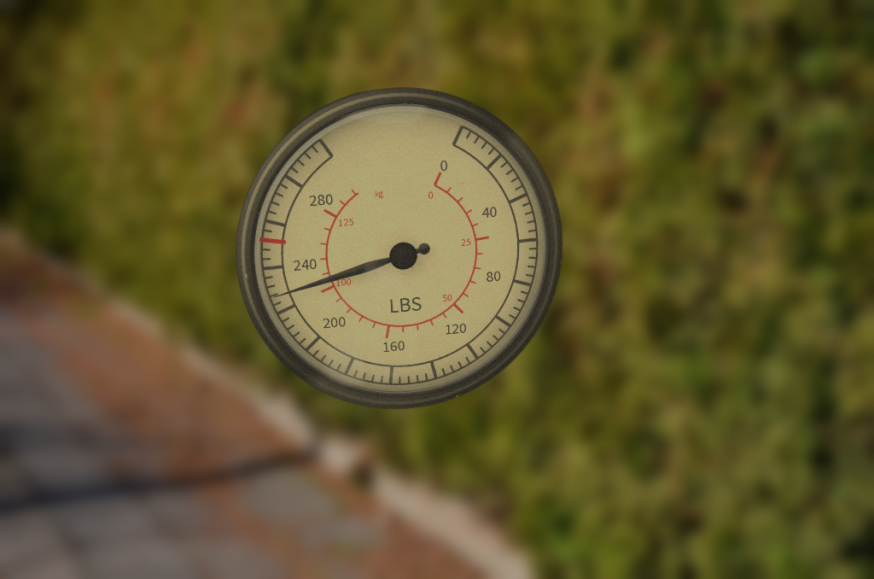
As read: **228** lb
